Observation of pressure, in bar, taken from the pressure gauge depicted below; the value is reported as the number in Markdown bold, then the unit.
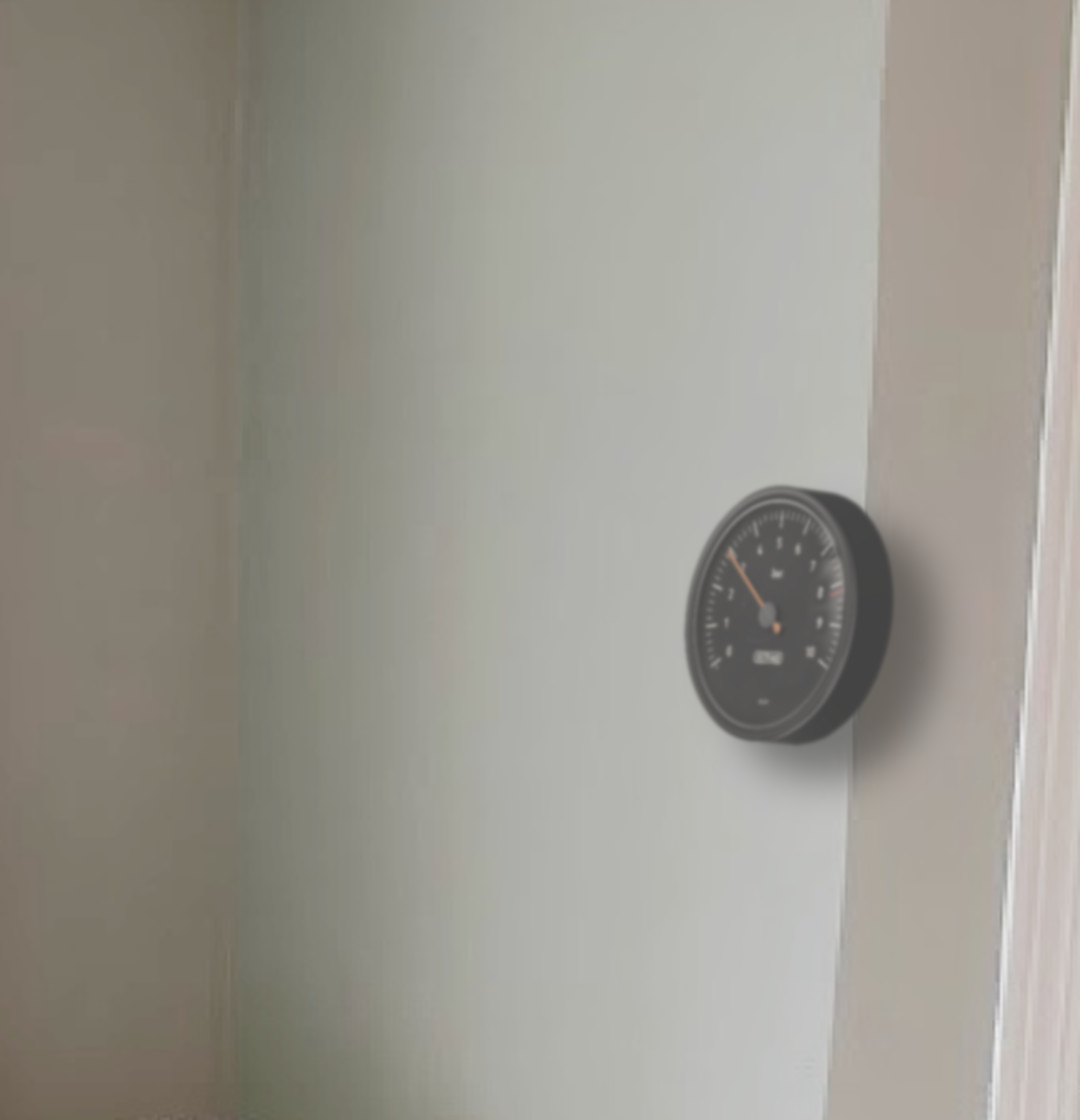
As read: **3** bar
